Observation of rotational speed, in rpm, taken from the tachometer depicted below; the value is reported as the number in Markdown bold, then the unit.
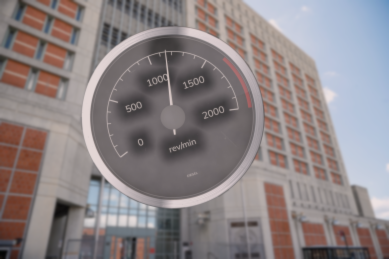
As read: **1150** rpm
